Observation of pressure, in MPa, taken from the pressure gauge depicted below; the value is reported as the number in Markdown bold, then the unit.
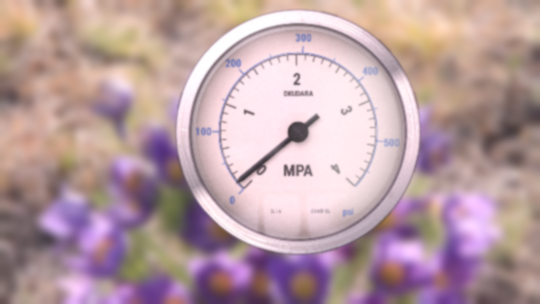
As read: **0.1** MPa
